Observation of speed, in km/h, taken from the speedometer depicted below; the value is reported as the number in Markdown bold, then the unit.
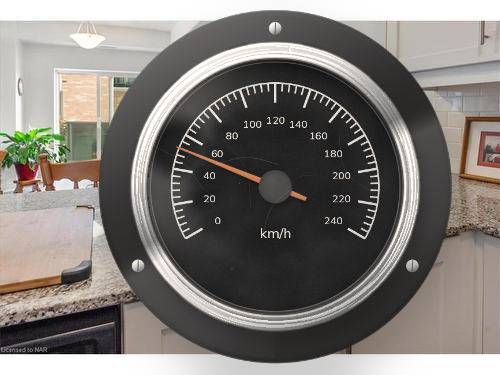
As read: **52** km/h
